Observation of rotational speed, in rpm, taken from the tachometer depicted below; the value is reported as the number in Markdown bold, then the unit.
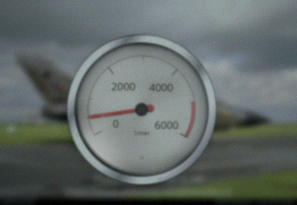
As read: **500** rpm
